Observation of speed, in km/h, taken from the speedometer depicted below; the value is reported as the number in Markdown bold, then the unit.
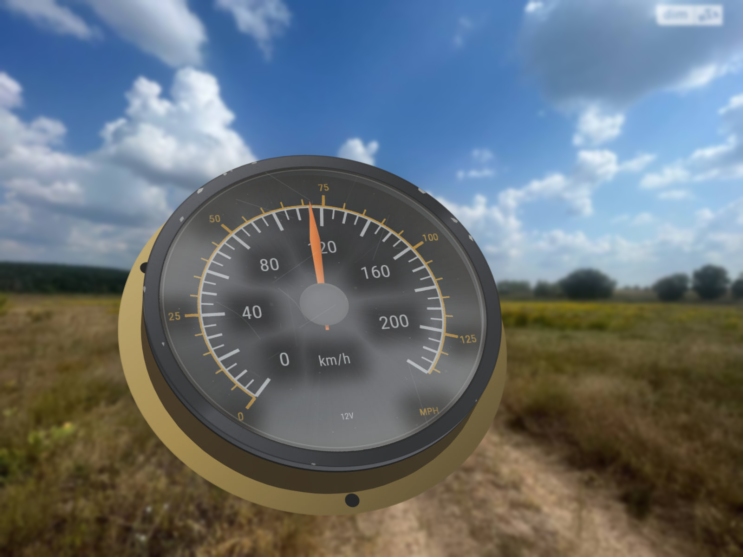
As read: **115** km/h
